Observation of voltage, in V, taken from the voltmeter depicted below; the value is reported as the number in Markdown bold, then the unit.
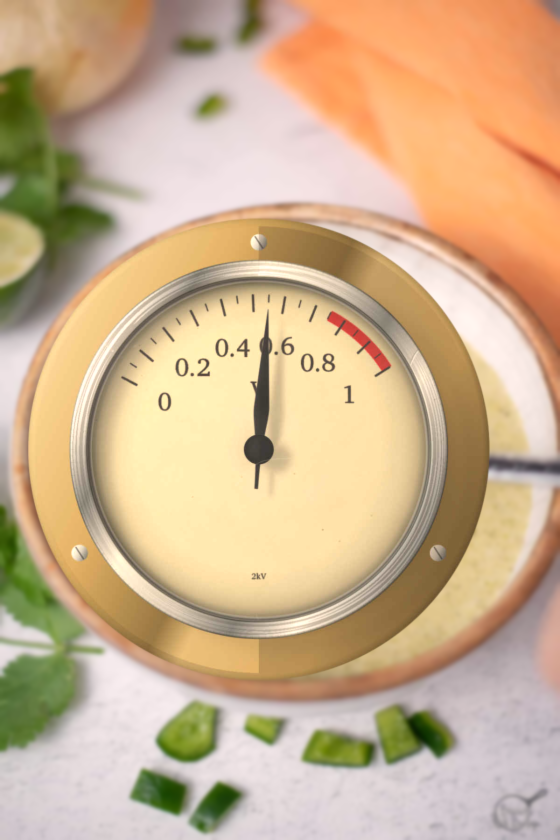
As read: **0.55** V
